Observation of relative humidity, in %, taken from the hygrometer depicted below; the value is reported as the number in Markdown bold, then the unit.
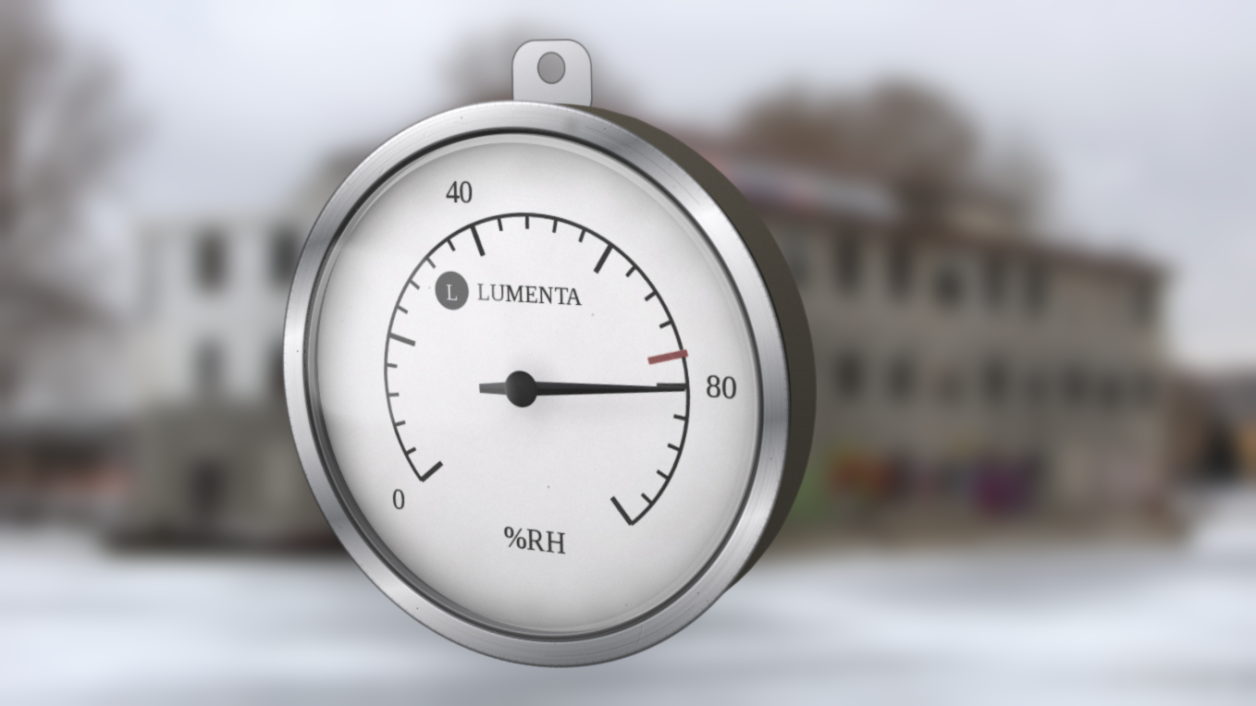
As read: **80** %
